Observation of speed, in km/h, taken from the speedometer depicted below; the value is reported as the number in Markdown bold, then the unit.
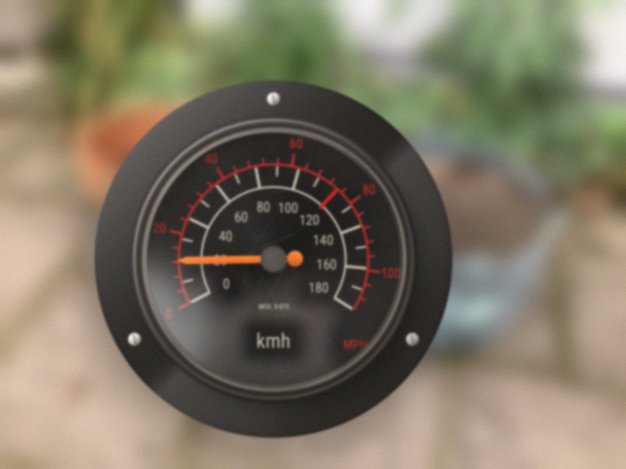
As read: **20** km/h
